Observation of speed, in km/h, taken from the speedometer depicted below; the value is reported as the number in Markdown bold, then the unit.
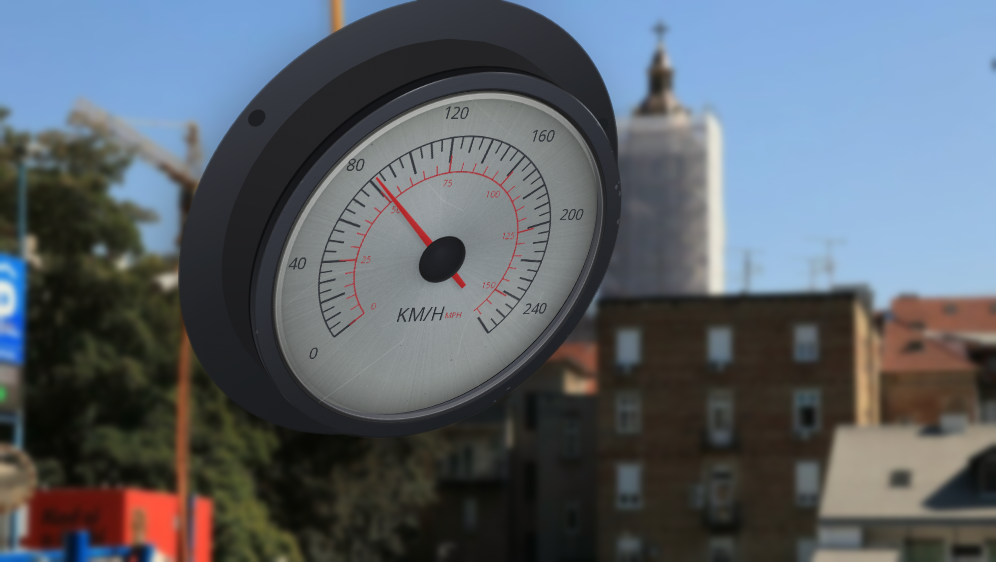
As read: **82.5** km/h
